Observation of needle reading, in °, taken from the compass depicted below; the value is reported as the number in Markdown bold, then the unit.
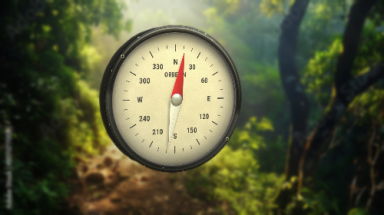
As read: **10** °
